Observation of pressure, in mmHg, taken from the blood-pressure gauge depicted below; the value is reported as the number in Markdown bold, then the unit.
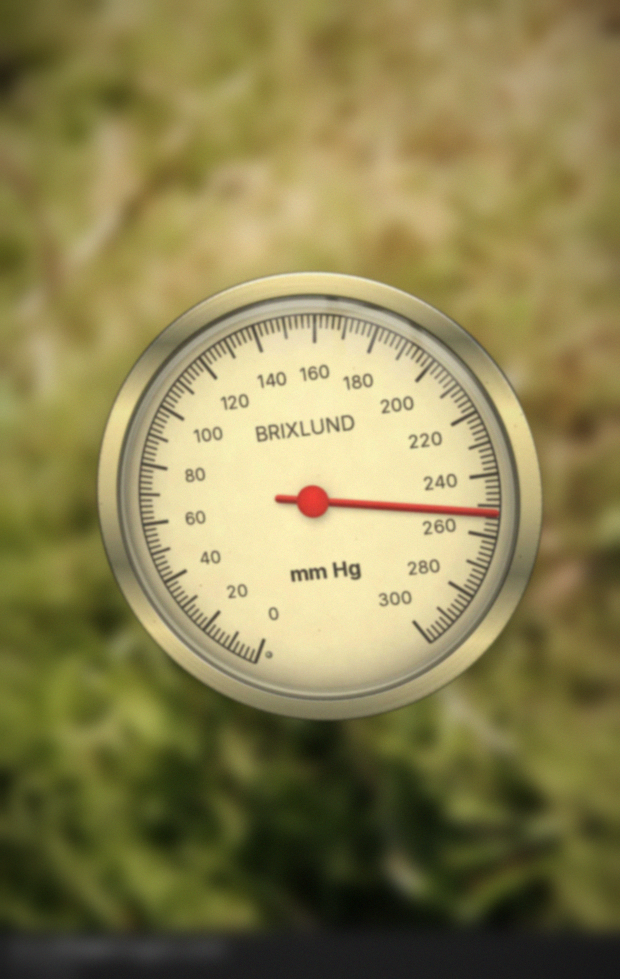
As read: **252** mmHg
